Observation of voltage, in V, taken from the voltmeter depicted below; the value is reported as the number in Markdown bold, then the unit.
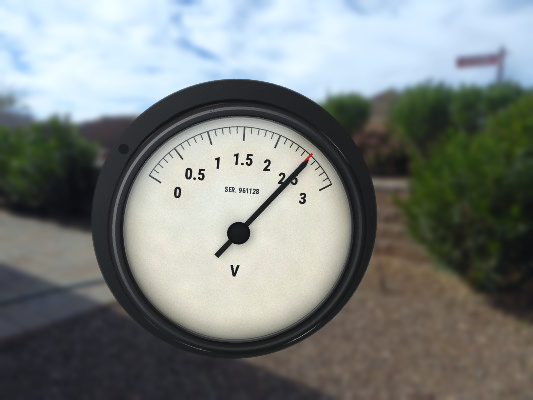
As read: **2.5** V
